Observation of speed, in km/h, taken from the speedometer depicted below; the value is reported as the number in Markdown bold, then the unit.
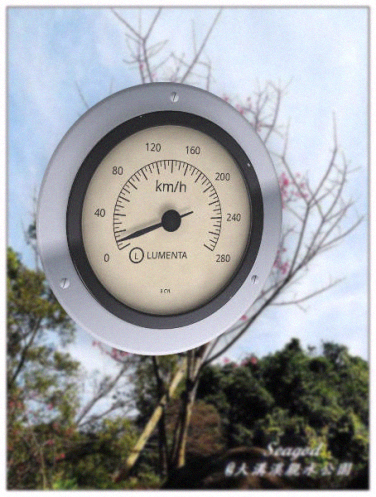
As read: **10** km/h
